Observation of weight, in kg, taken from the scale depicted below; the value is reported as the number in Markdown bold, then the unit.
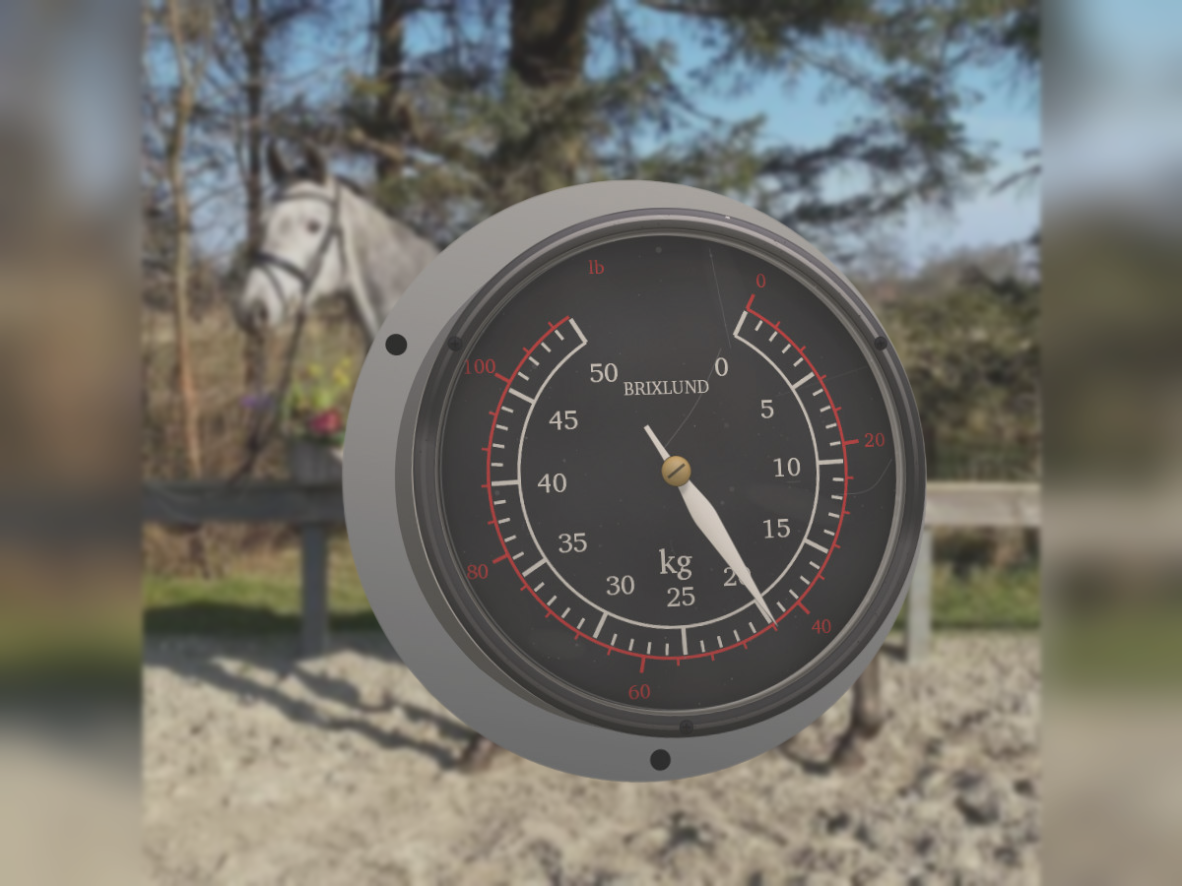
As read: **20** kg
